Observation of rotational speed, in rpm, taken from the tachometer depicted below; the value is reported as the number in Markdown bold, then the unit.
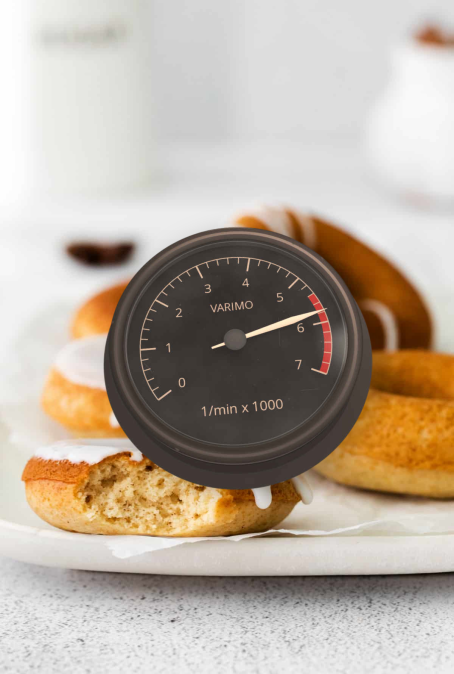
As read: **5800** rpm
